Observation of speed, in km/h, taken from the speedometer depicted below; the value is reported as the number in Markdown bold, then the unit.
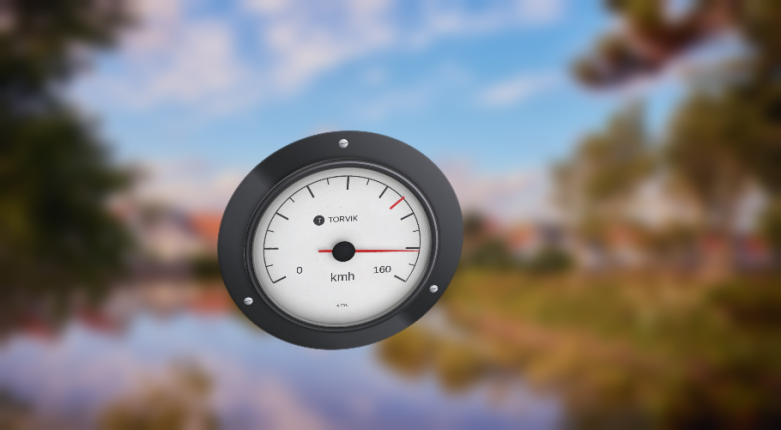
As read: **140** km/h
